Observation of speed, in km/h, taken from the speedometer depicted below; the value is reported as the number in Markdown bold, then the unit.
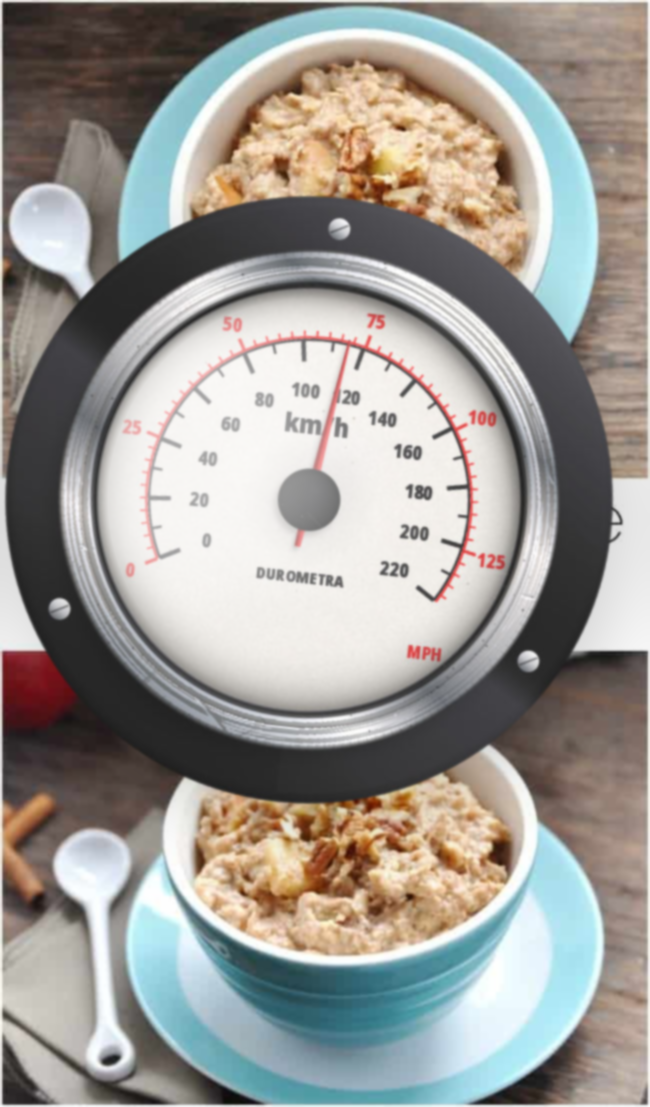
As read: **115** km/h
